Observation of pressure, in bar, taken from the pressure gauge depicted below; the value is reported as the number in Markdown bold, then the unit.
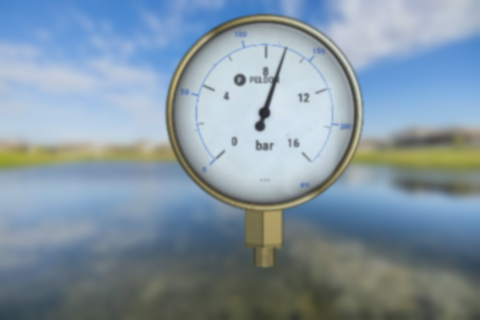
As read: **9** bar
